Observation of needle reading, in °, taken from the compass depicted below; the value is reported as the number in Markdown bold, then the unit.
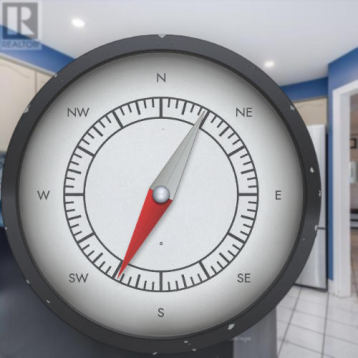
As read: **207.5** °
